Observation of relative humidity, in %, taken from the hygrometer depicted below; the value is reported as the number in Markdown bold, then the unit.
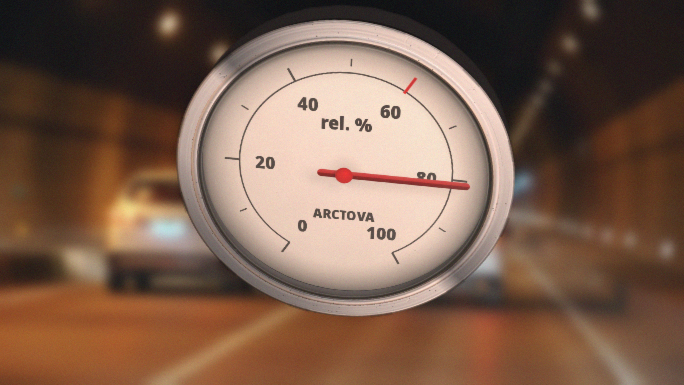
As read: **80** %
